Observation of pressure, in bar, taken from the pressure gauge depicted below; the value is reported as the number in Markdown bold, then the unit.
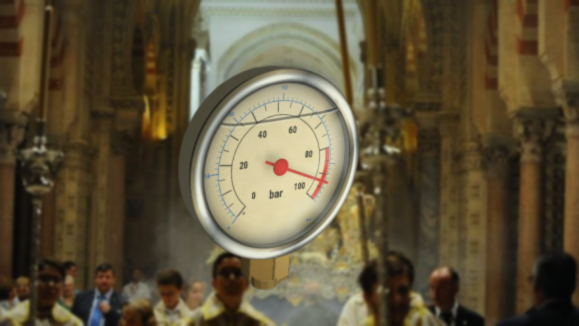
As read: **92.5** bar
